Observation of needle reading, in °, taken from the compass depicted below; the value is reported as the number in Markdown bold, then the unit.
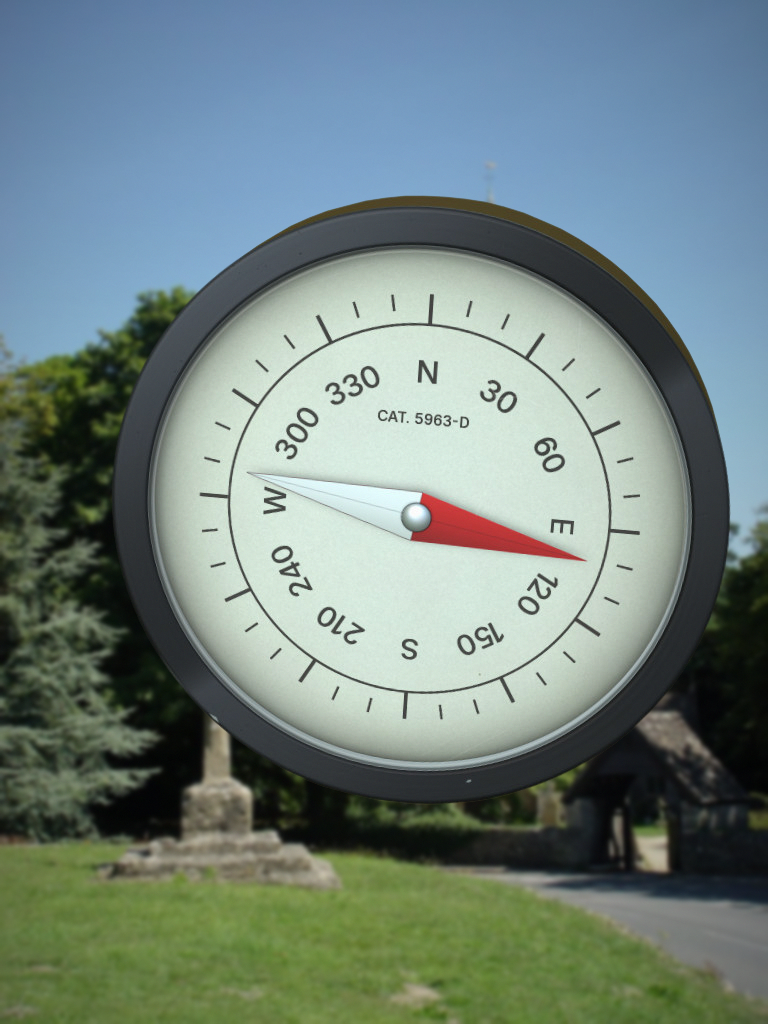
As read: **100** °
